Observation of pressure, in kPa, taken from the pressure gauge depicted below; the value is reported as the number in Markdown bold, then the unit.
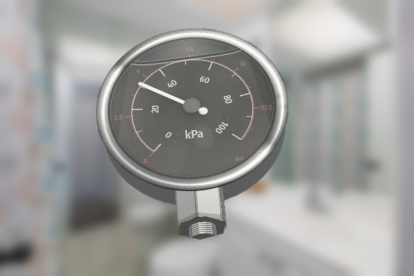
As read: **30** kPa
